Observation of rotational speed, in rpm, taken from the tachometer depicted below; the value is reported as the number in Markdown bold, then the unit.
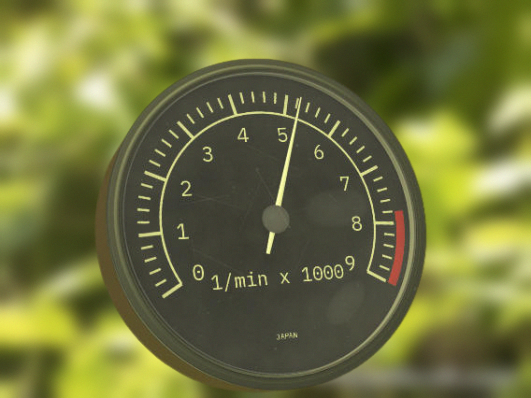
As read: **5200** rpm
